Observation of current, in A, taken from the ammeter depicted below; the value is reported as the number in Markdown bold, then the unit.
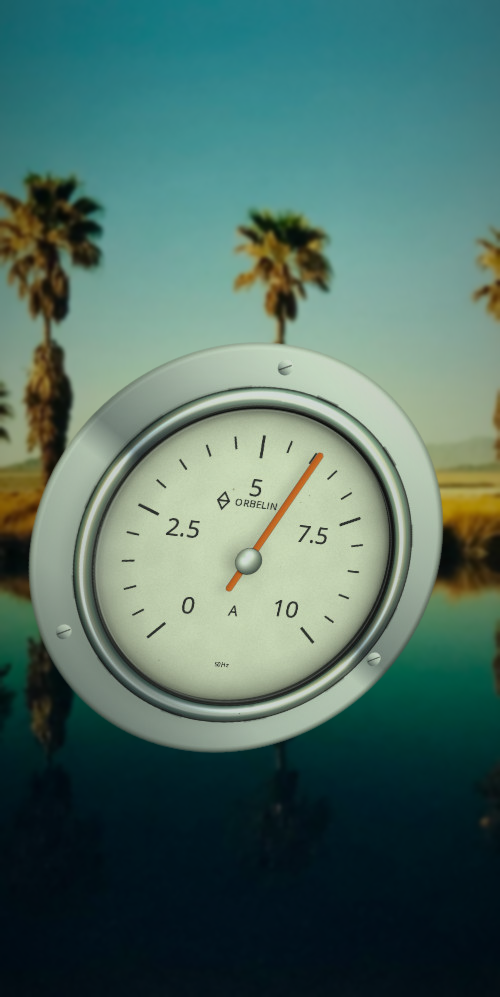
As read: **6** A
